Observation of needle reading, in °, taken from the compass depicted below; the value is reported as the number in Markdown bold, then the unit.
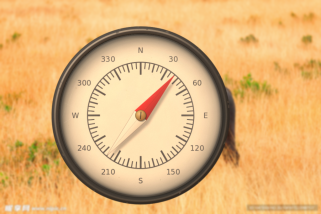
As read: **40** °
